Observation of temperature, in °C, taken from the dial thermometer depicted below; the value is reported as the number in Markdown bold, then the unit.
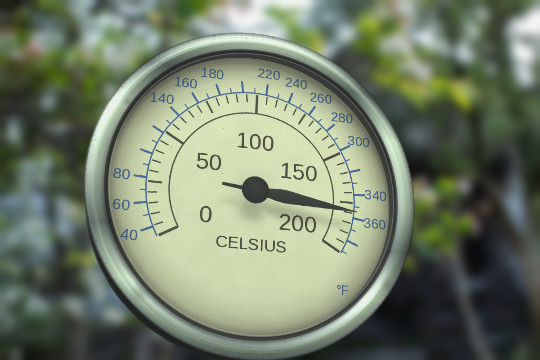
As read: **180** °C
